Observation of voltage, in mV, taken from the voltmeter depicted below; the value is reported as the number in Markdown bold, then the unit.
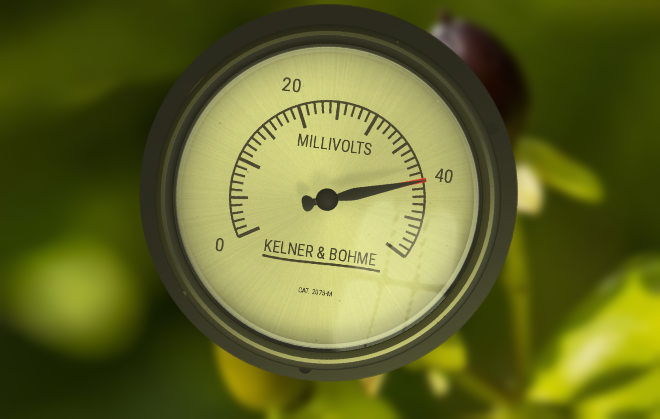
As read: **40** mV
